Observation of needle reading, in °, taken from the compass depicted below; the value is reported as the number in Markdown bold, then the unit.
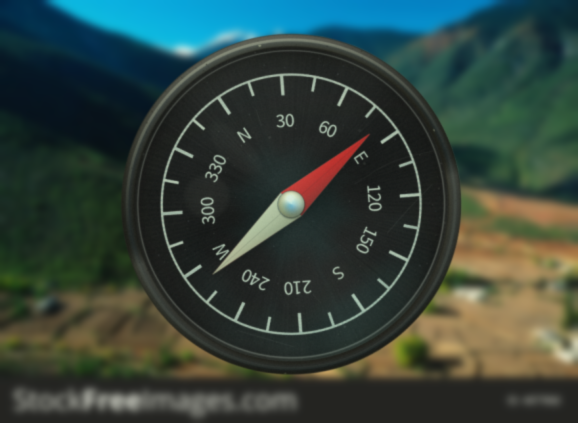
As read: **82.5** °
